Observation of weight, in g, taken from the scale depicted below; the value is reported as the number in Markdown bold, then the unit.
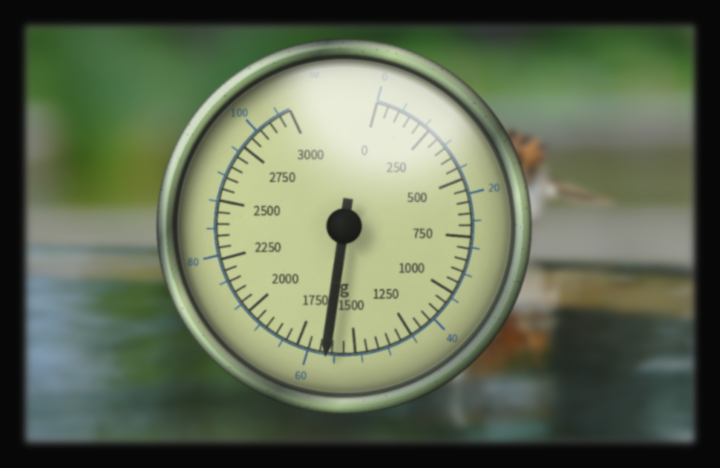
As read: **1625** g
